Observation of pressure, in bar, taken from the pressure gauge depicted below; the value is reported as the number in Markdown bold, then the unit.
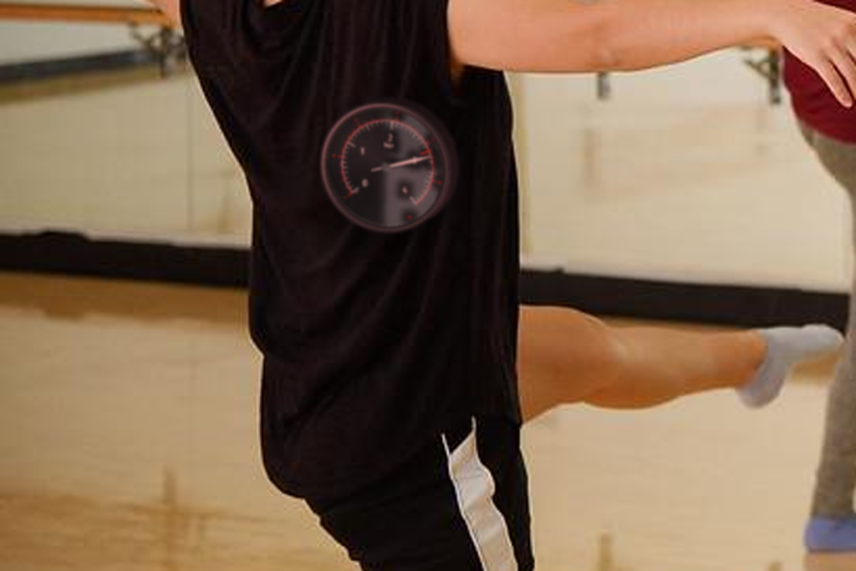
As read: **3** bar
